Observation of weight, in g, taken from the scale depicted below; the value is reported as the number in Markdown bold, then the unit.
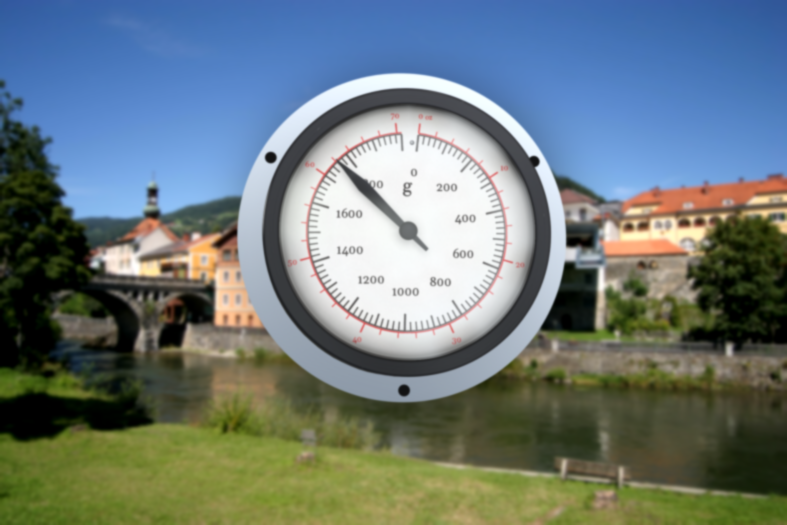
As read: **1760** g
